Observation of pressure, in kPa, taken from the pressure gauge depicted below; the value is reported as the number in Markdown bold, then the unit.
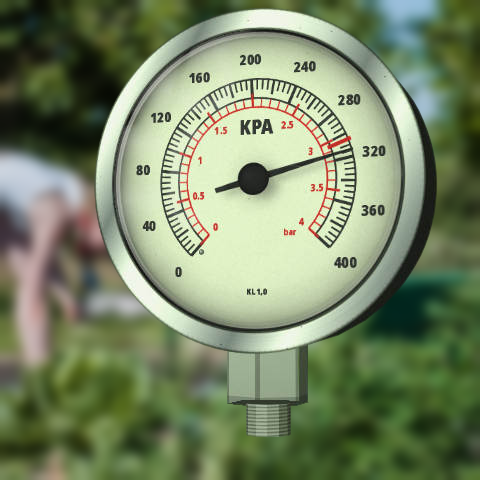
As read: **315** kPa
